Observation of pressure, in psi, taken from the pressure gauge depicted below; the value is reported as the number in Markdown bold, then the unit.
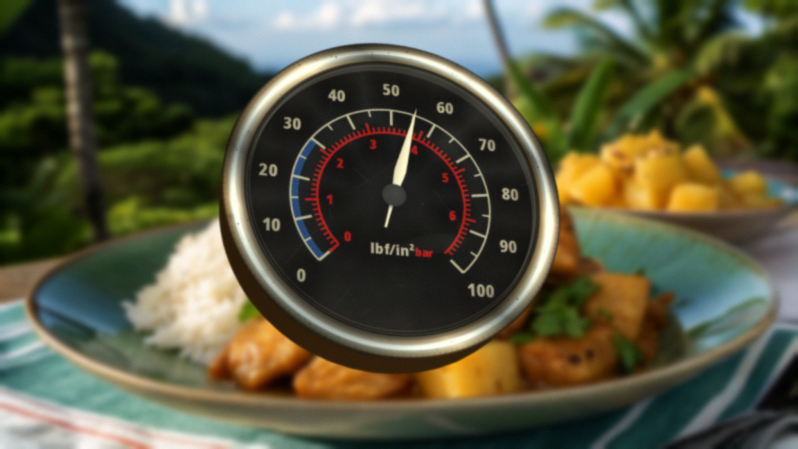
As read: **55** psi
